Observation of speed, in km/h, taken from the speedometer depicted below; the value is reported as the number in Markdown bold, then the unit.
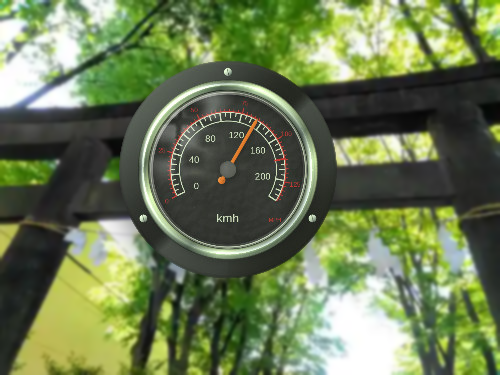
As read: **135** km/h
